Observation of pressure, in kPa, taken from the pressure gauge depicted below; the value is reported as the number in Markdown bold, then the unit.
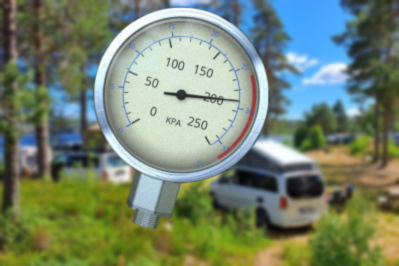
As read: **200** kPa
